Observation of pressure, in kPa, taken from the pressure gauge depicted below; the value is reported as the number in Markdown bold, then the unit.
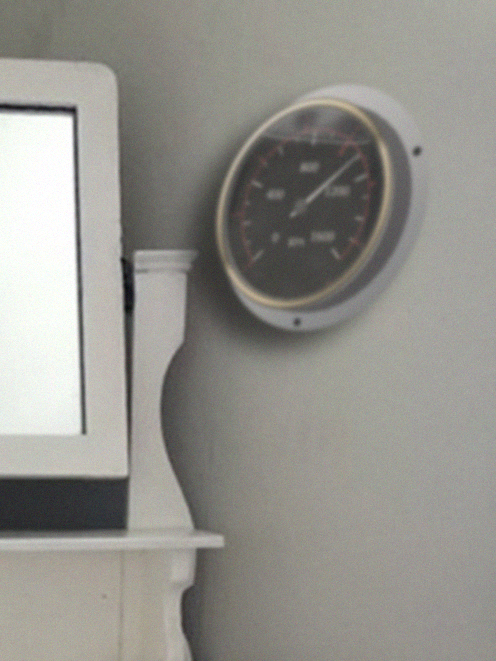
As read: **1100** kPa
